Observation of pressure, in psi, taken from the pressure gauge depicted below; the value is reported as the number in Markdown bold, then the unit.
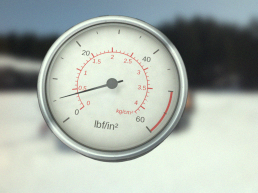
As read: **5** psi
